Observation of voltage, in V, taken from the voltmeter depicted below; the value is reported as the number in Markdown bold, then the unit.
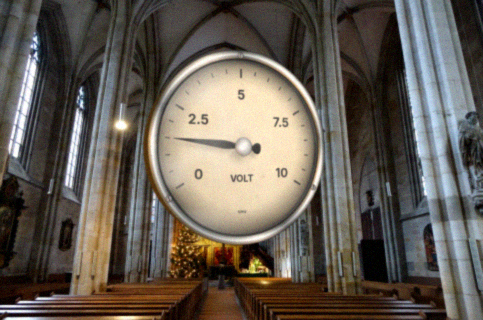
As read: **1.5** V
